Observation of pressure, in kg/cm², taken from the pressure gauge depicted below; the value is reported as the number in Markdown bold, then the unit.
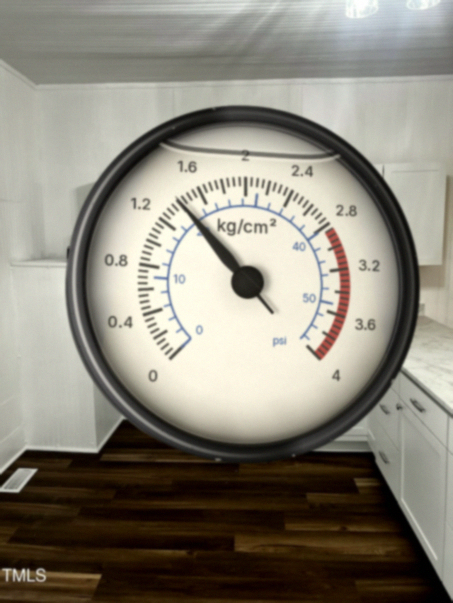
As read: **1.4** kg/cm²
